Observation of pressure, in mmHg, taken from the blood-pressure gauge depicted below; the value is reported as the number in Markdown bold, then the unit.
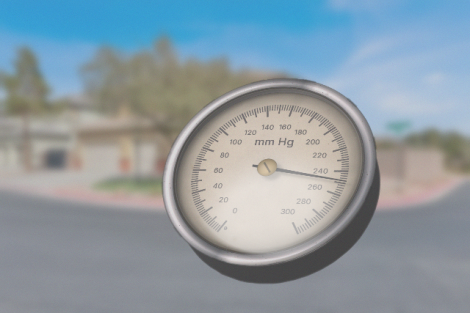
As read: **250** mmHg
